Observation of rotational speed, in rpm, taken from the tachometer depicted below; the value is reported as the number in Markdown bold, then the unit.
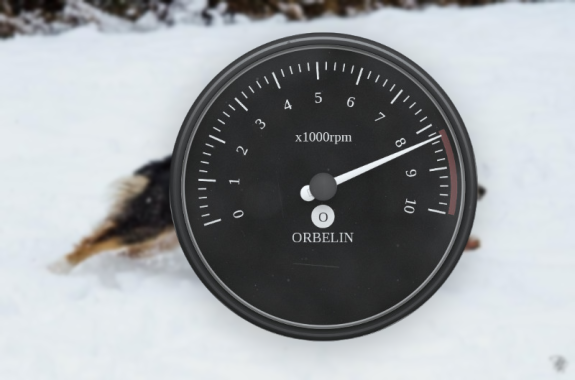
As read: **8300** rpm
